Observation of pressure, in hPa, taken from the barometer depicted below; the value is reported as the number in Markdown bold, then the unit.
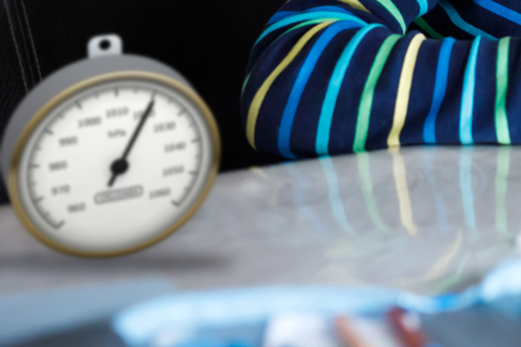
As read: **1020** hPa
